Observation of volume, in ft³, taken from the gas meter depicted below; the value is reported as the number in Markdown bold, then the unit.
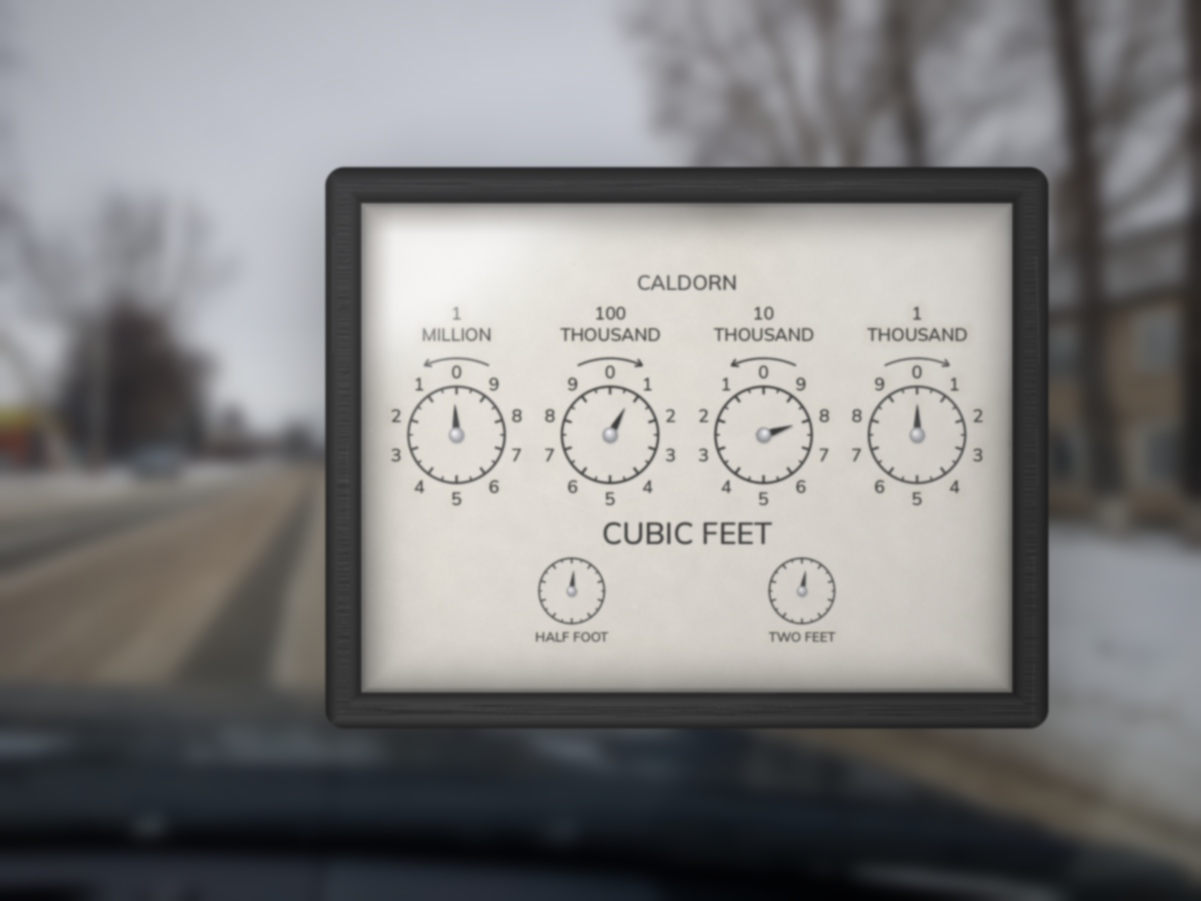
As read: **8000** ft³
